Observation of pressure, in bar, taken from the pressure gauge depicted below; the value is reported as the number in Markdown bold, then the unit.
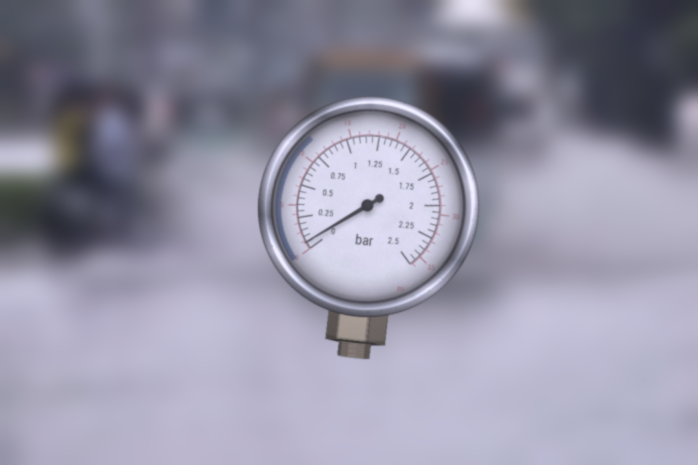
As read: **0.05** bar
